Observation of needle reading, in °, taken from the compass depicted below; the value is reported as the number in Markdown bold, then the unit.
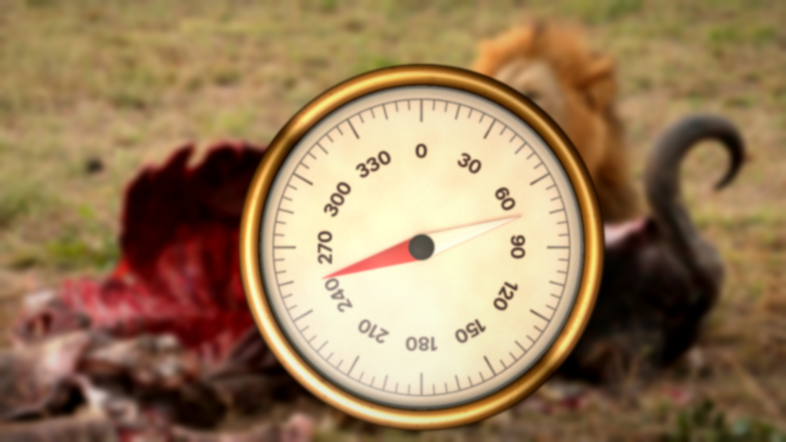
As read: **252.5** °
